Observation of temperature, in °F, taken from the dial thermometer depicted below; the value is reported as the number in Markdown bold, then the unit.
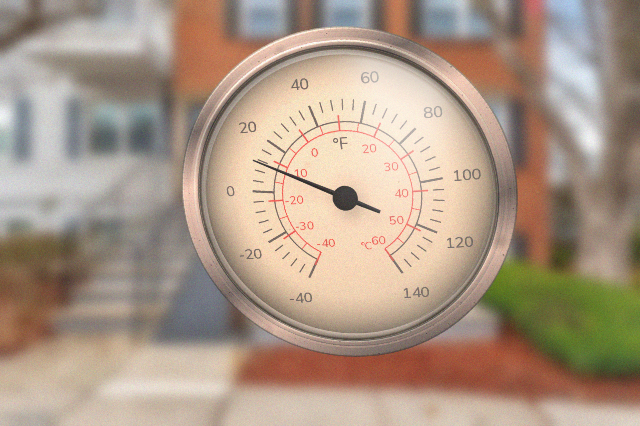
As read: **12** °F
